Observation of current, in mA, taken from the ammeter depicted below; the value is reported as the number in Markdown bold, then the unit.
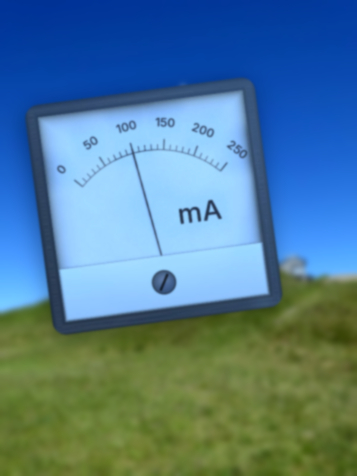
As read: **100** mA
